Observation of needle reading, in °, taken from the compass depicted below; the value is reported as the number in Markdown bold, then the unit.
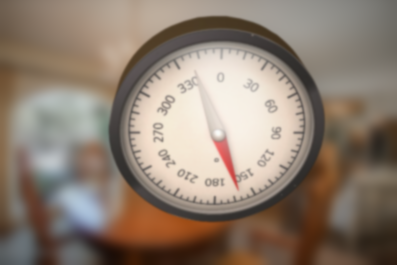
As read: **160** °
